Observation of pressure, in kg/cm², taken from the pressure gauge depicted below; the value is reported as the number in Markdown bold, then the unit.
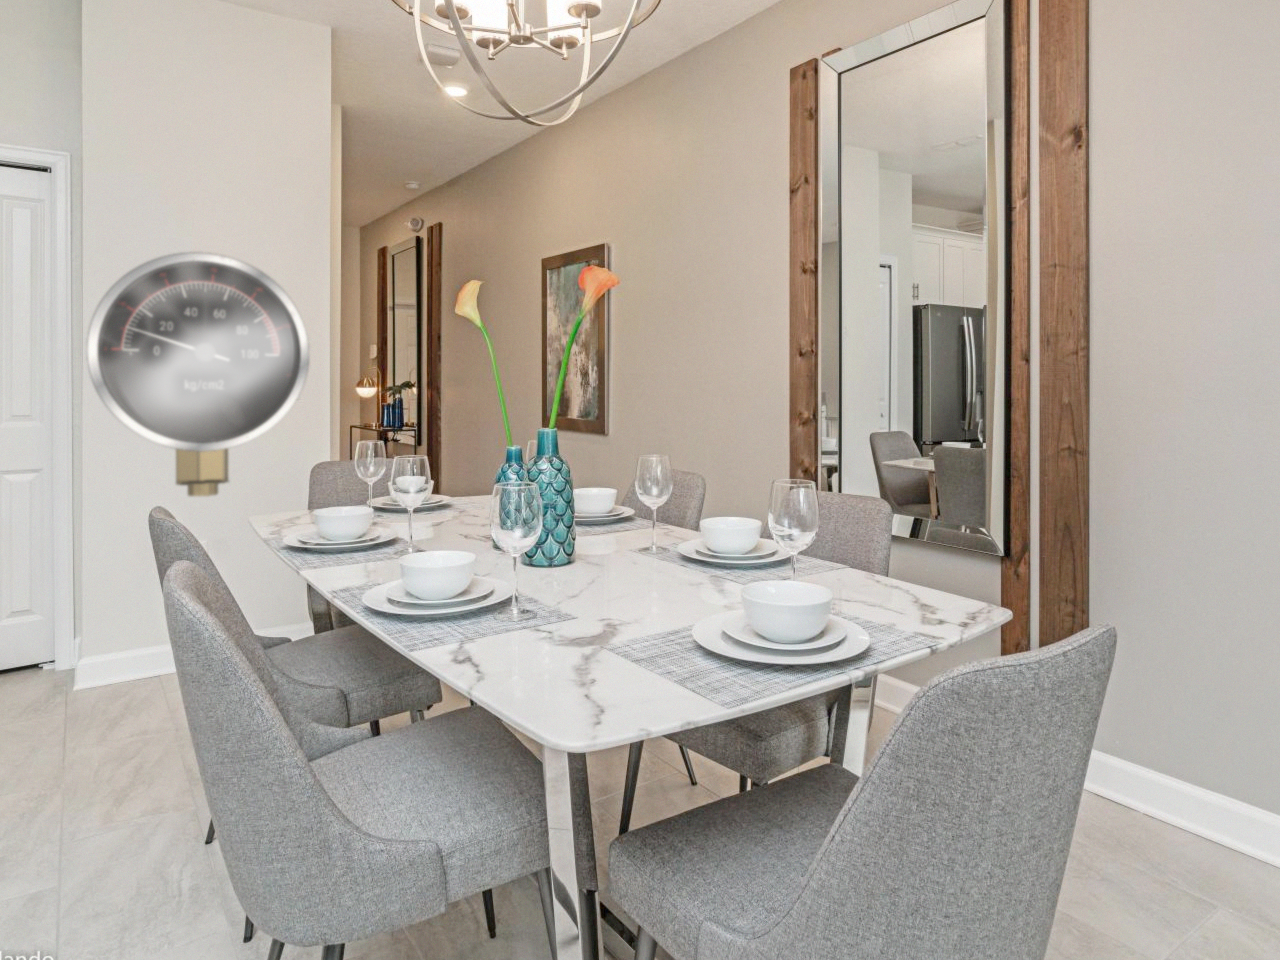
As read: **10** kg/cm²
